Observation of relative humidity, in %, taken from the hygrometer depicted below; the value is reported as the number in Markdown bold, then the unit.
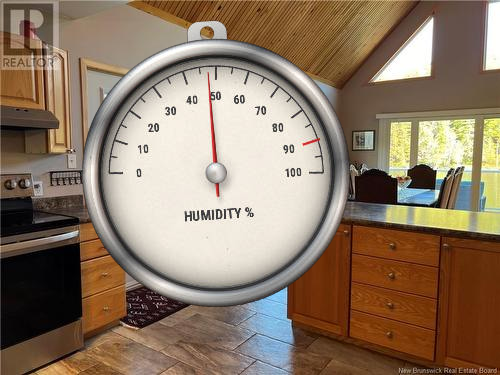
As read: **47.5** %
